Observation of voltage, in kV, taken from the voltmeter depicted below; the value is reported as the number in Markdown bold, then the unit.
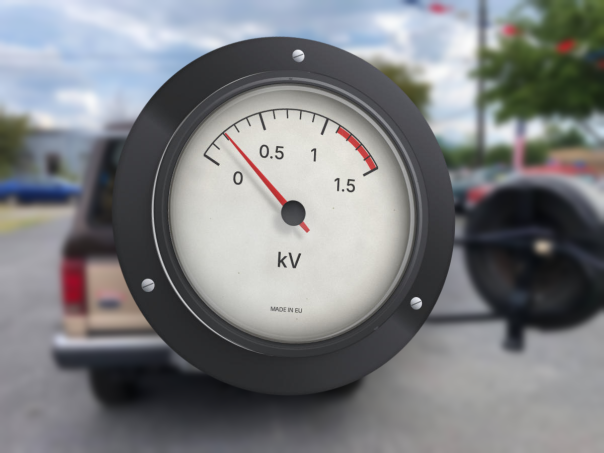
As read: **0.2** kV
